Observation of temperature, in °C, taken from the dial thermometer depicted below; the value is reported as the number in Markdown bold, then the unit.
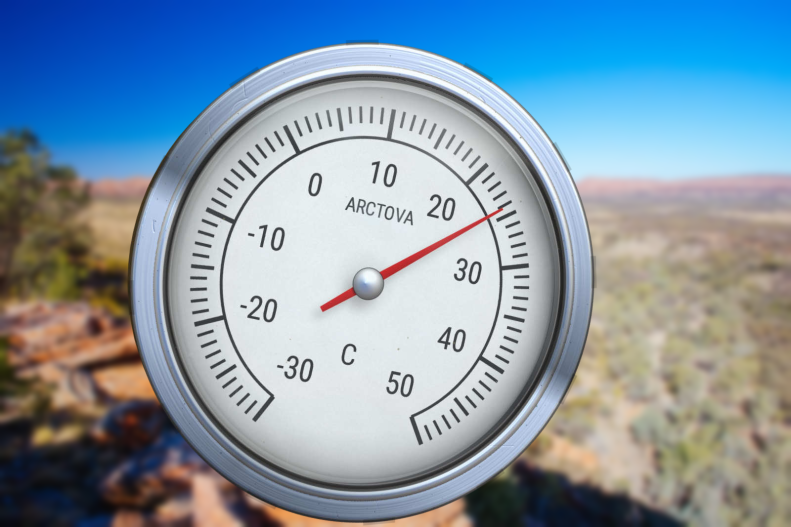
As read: **24** °C
